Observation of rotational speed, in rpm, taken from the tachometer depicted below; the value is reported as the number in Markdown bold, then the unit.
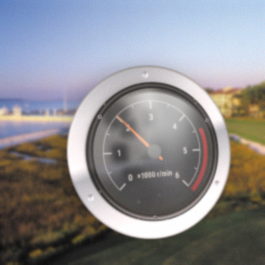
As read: **2000** rpm
